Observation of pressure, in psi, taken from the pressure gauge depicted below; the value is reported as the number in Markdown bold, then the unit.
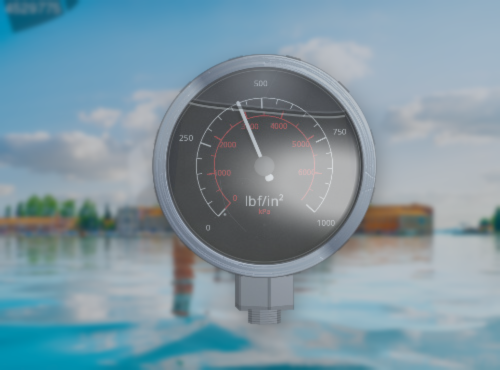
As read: **425** psi
